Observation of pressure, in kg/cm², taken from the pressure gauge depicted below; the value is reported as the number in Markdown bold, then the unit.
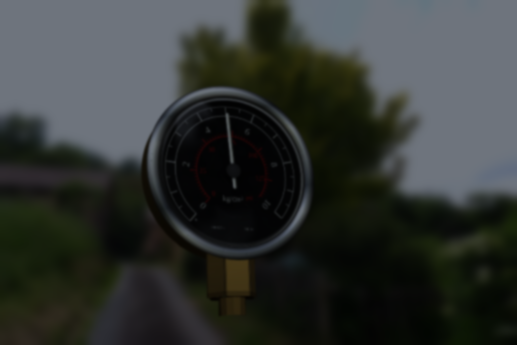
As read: **5** kg/cm²
